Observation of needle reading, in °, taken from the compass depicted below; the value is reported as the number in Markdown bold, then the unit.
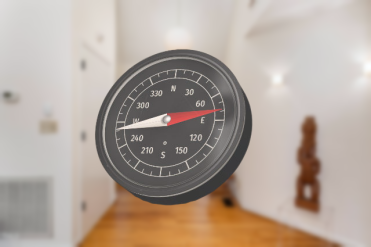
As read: **80** °
